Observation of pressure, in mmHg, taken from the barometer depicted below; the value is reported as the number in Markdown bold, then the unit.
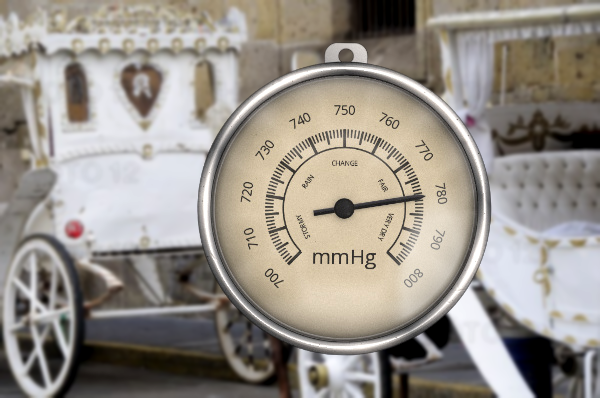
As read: **780** mmHg
